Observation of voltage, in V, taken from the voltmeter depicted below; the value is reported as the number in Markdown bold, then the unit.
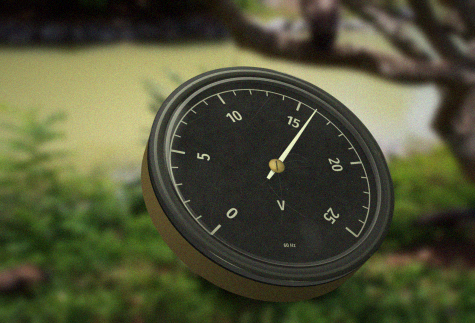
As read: **16** V
